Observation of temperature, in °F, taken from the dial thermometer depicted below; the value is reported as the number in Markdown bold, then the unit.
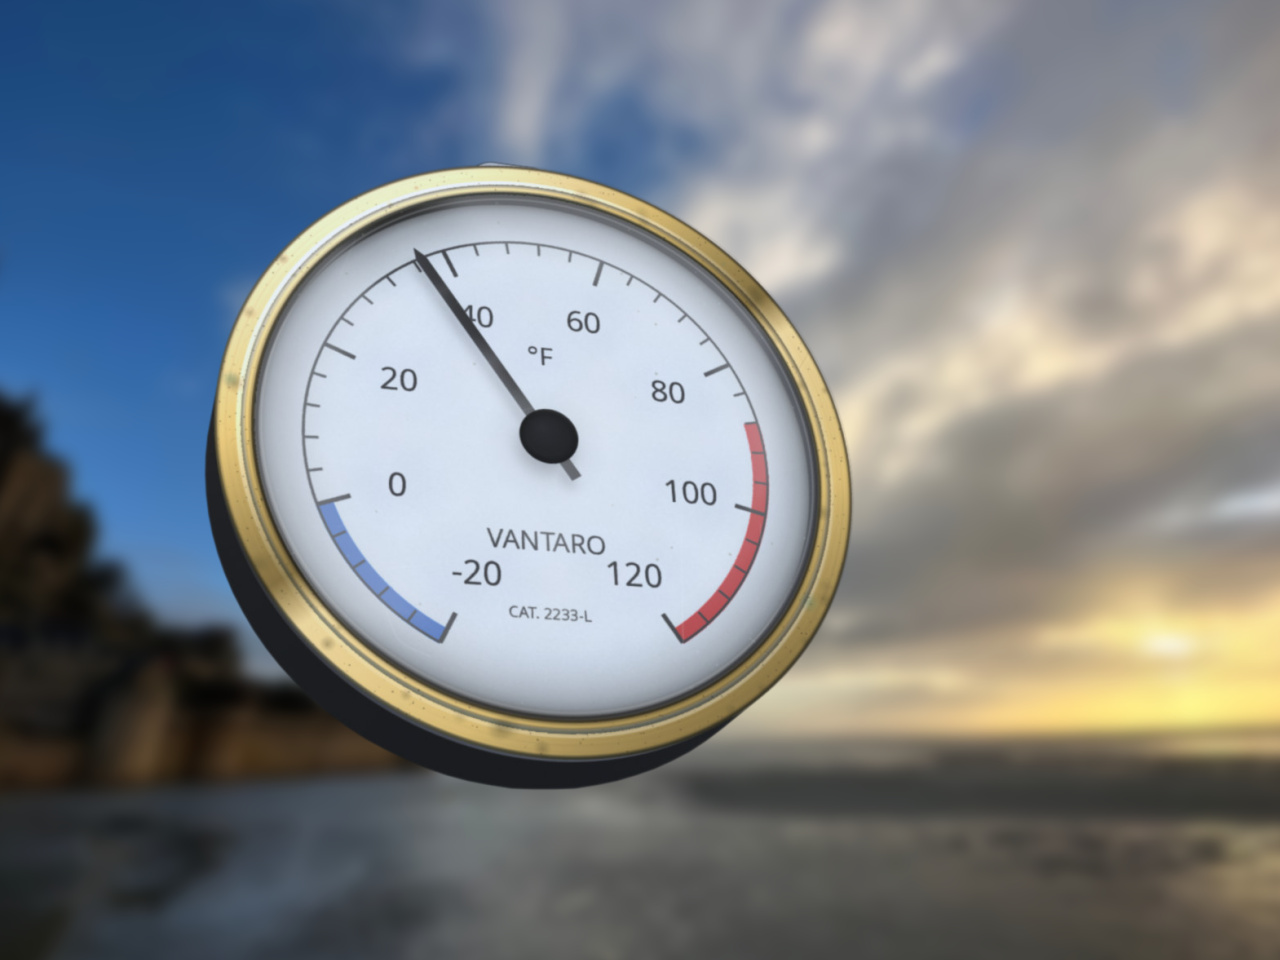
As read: **36** °F
